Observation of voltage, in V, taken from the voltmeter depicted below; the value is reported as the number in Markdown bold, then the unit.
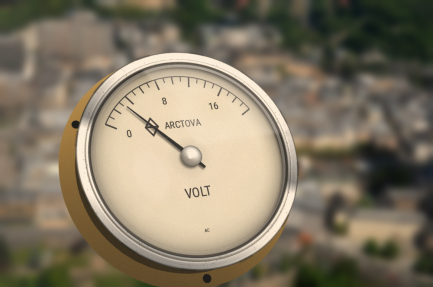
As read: **3** V
